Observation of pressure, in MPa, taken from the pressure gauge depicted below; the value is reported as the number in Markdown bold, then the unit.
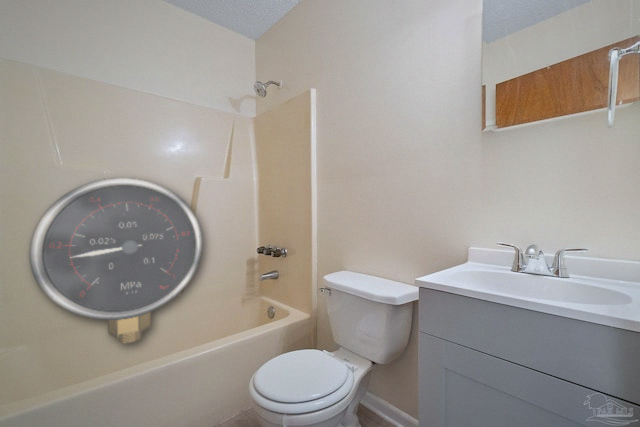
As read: **0.015** MPa
